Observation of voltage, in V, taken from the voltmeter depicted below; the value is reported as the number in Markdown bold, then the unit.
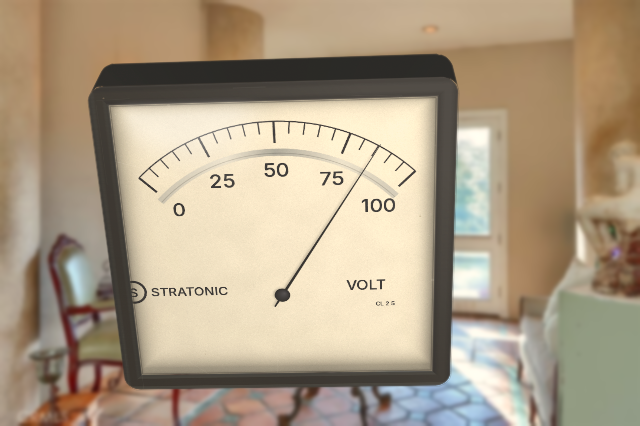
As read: **85** V
